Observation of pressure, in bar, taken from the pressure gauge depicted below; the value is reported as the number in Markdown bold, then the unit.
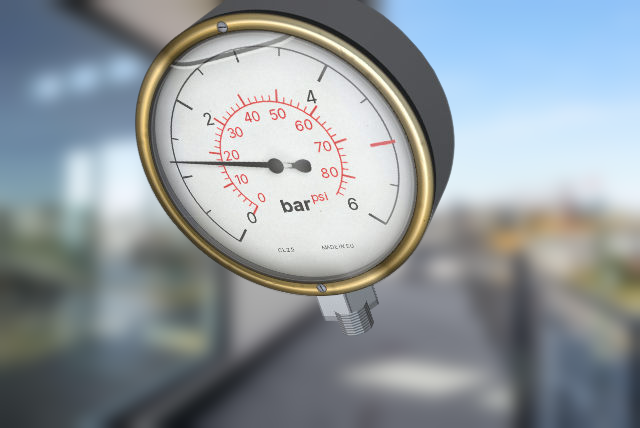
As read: **1.25** bar
